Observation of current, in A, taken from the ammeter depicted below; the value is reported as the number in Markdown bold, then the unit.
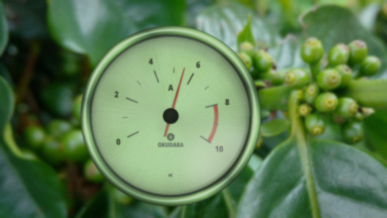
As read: **5.5** A
